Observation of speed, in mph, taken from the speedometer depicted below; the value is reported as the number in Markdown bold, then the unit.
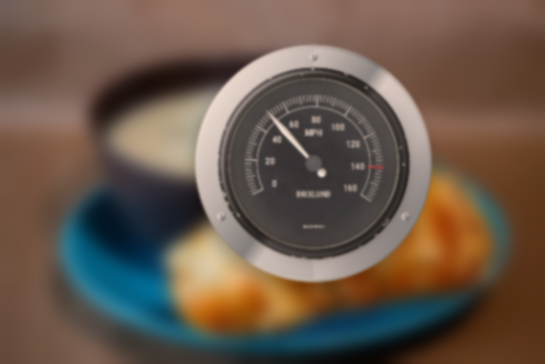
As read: **50** mph
